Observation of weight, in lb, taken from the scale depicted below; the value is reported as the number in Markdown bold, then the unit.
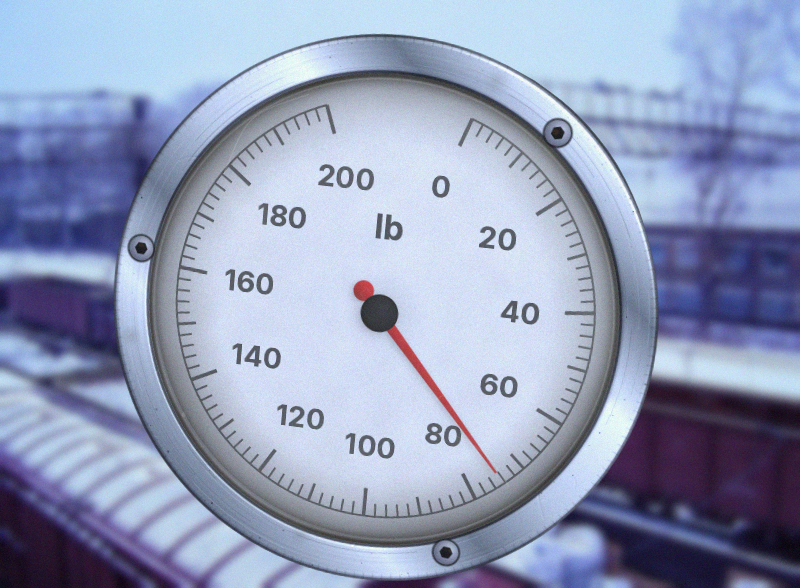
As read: **74** lb
